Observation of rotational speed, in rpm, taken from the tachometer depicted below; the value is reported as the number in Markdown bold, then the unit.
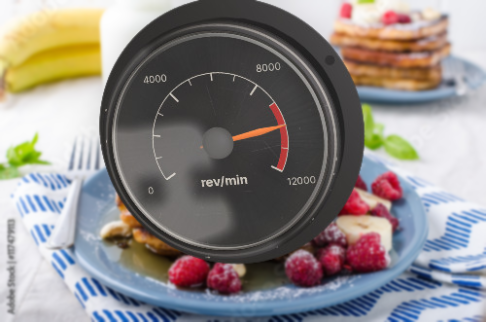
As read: **10000** rpm
